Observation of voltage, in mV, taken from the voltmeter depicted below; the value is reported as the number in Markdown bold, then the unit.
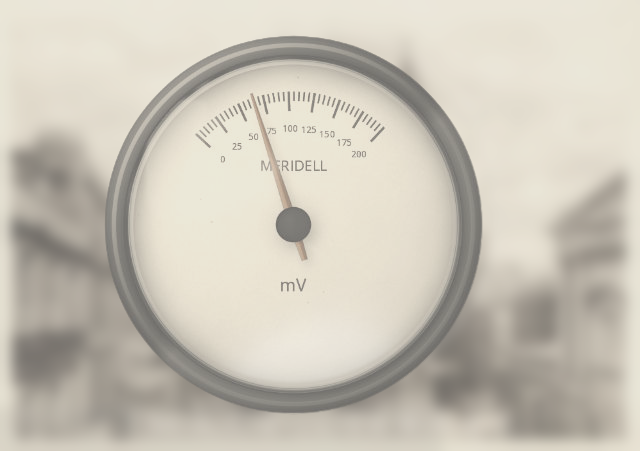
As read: **65** mV
